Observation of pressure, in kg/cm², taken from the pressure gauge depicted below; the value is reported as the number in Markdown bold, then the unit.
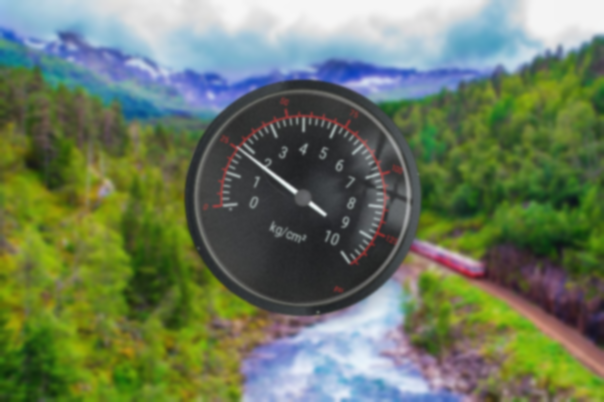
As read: **1.8** kg/cm²
